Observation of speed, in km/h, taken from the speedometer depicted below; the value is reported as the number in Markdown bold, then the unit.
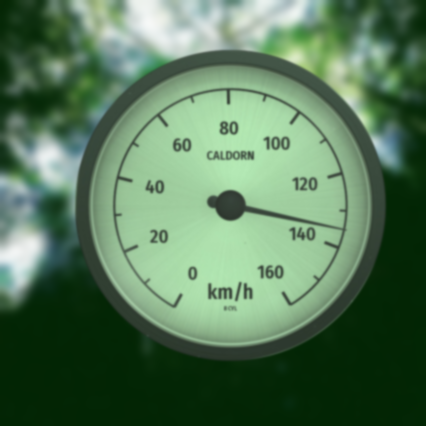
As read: **135** km/h
